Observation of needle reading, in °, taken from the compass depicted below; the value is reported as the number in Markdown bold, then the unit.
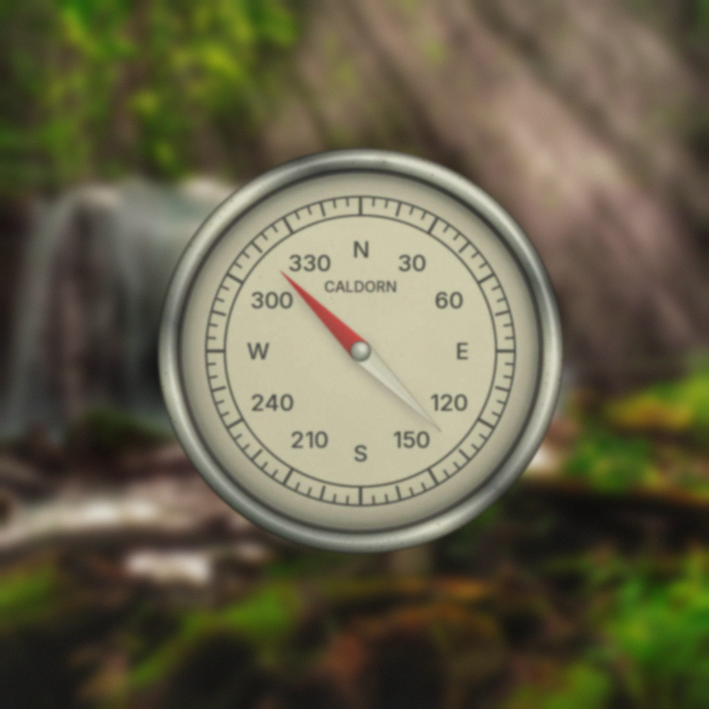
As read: **315** °
